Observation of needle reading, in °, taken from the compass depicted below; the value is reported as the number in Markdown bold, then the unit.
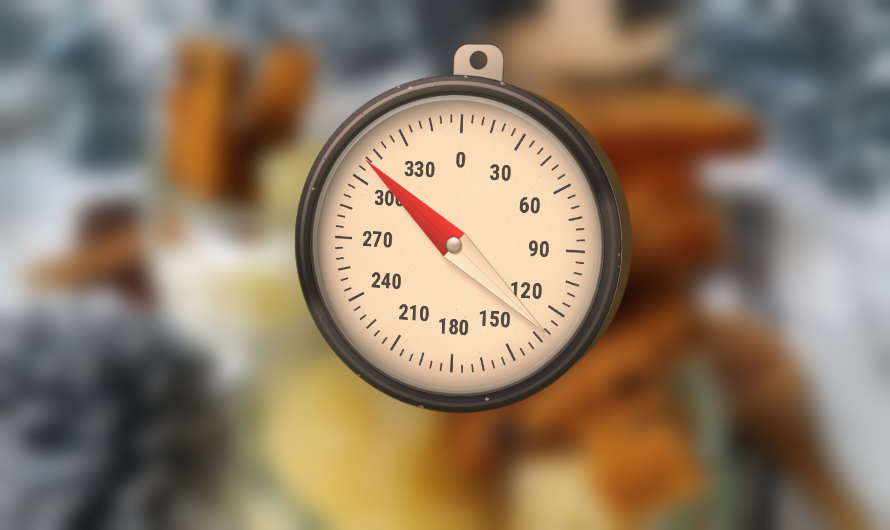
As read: **310** °
